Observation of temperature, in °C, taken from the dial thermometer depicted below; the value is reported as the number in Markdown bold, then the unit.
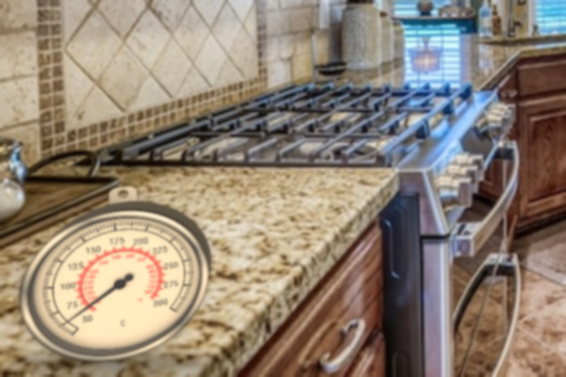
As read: **62.5** °C
